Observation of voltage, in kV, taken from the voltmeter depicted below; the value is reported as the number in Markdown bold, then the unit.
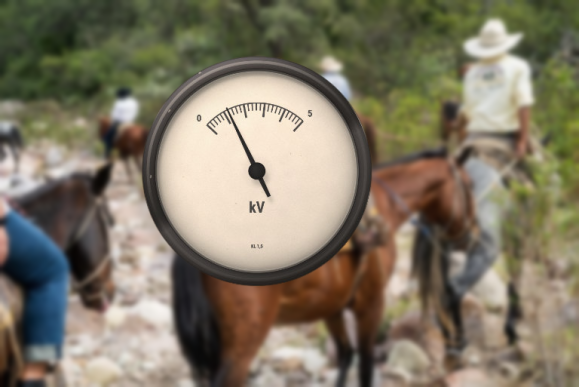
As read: **1.2** kV
